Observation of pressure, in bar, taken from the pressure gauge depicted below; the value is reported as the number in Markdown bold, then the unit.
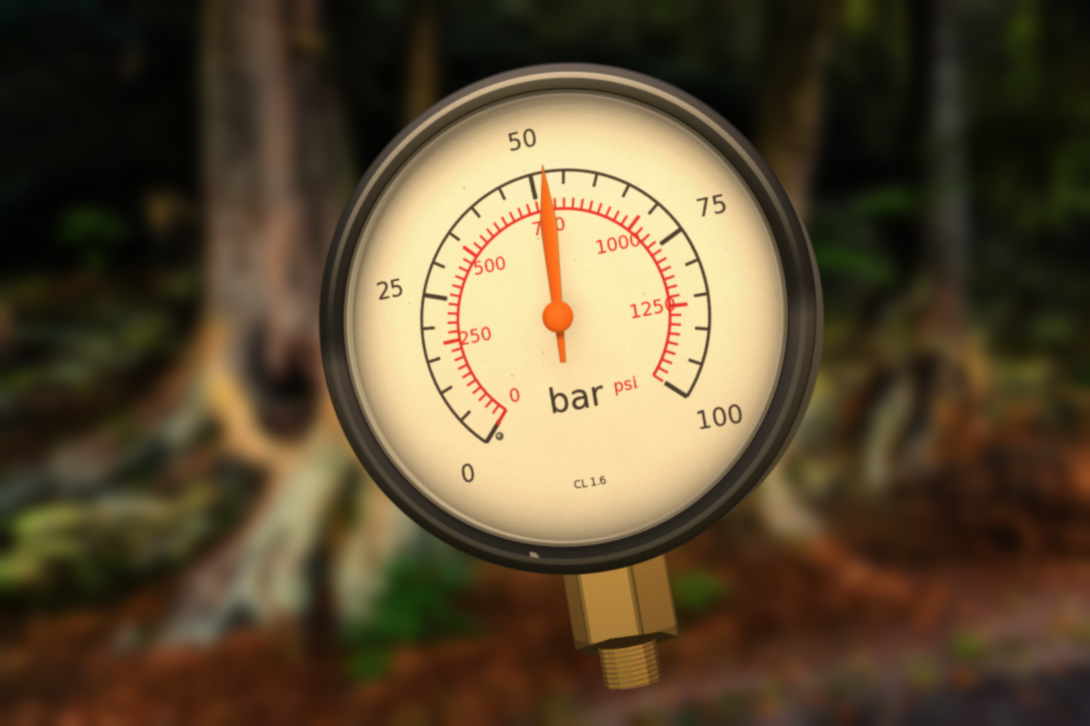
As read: **52.5** bar
